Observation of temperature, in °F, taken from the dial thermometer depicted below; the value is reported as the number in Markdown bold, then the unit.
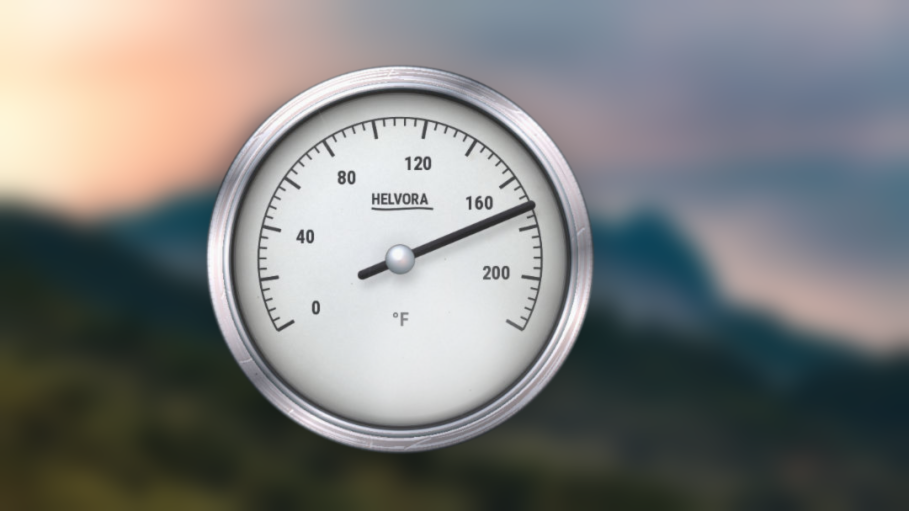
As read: **172** °F
